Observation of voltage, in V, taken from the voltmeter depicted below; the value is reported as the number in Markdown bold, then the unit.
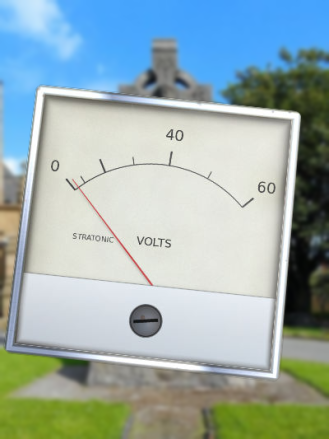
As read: **5** V
